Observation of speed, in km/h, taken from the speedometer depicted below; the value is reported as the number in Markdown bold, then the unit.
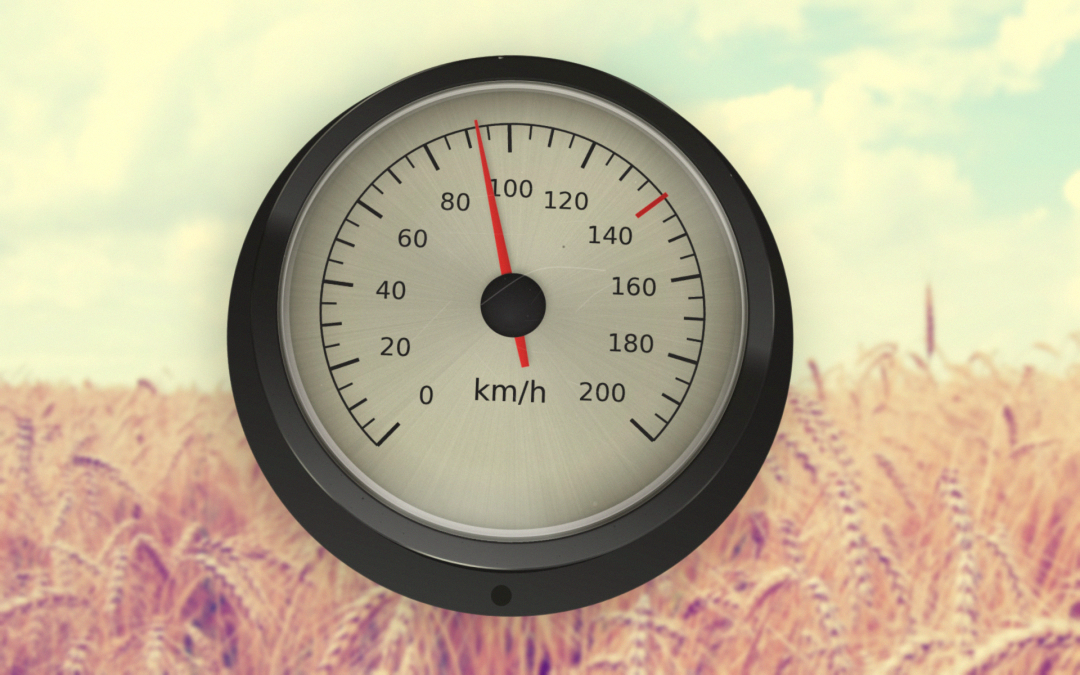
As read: **92.5** km/h
